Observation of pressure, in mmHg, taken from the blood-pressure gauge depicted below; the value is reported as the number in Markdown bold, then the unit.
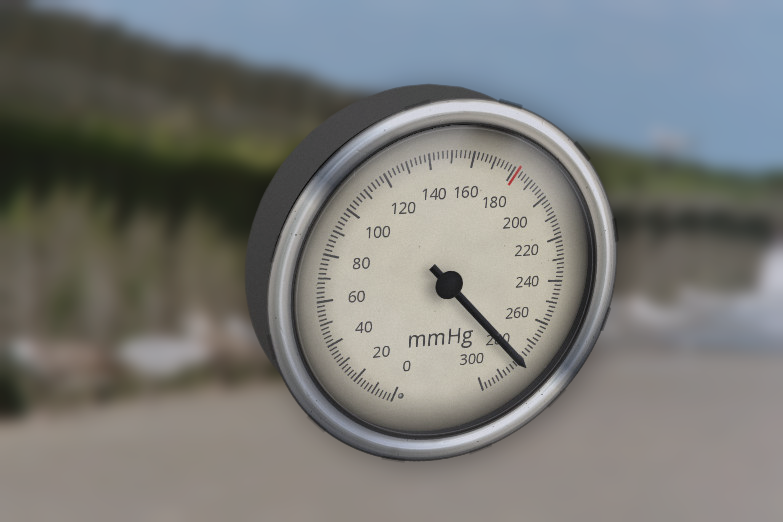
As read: **280** mmHg
